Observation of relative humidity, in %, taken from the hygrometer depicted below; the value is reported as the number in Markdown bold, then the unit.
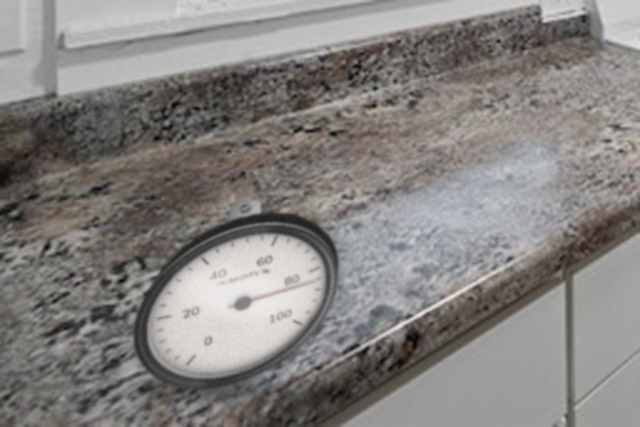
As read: **84** %
